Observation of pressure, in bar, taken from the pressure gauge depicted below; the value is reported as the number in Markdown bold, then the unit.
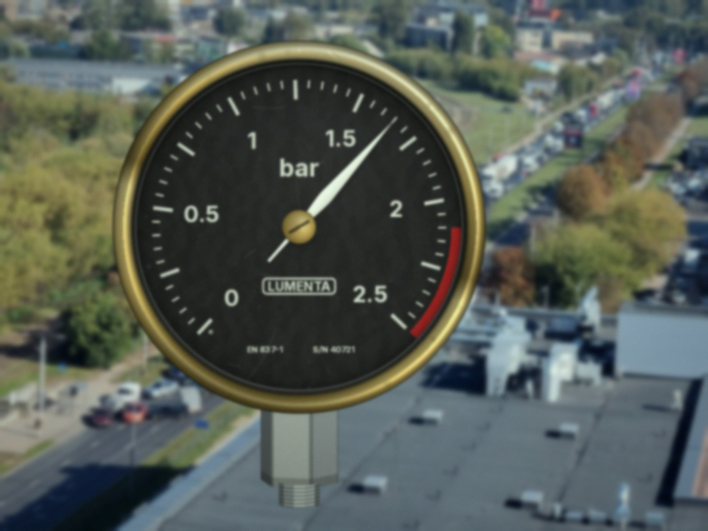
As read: **1.65** bar
